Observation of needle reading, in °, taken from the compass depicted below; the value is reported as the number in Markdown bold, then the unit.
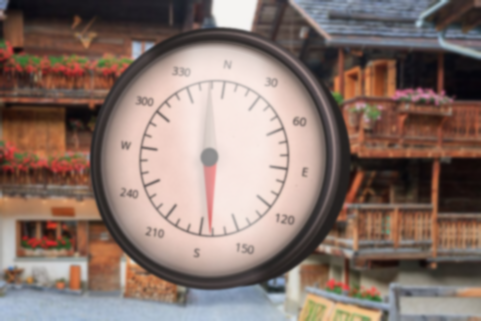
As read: **170** °
